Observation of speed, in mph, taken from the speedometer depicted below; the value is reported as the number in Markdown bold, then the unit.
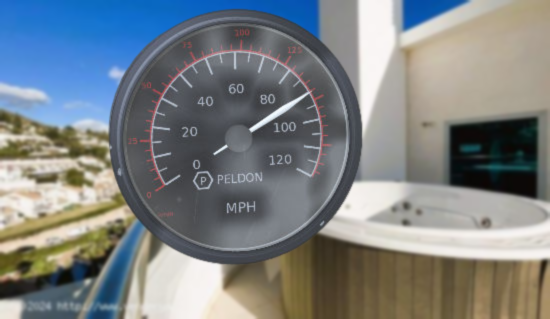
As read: **90** mph
